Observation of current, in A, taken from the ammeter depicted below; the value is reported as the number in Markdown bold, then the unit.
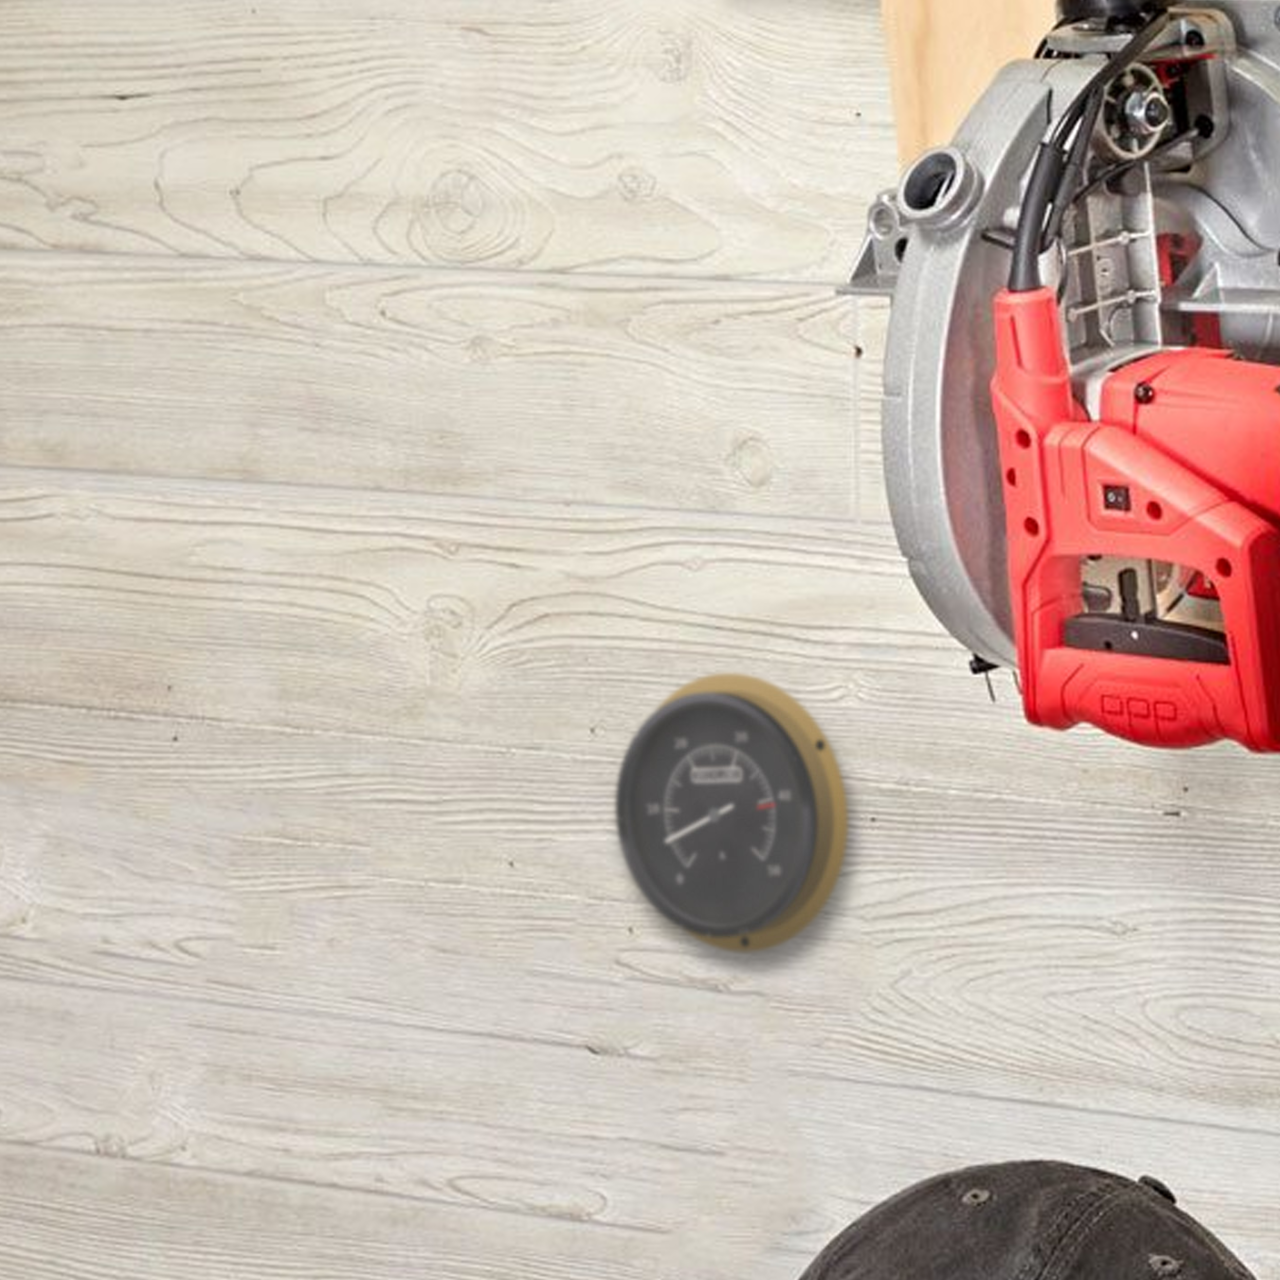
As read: **5** A
